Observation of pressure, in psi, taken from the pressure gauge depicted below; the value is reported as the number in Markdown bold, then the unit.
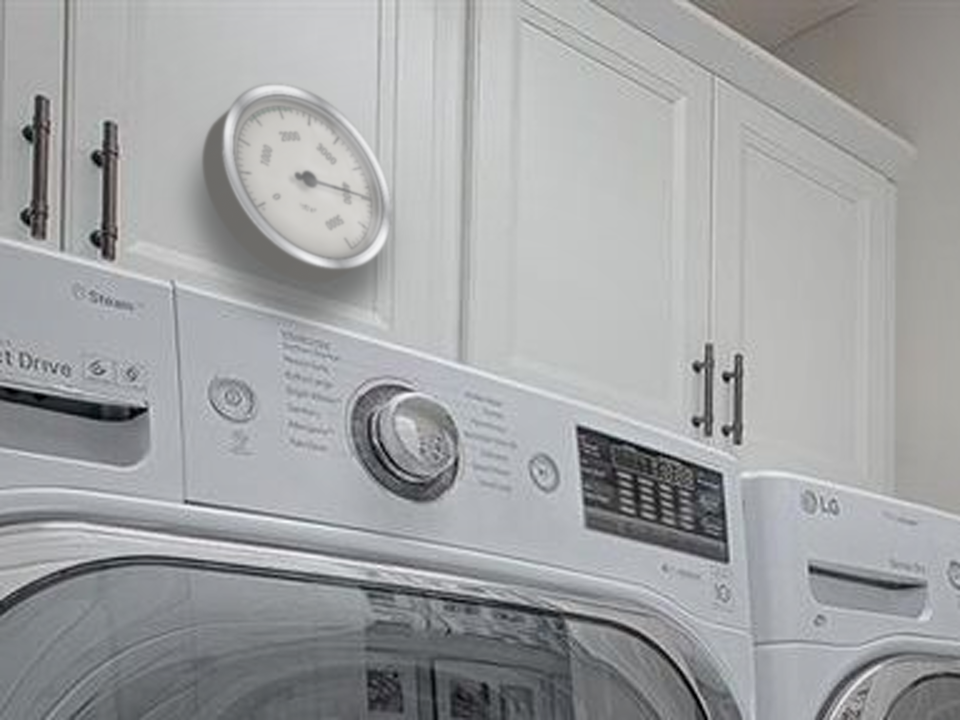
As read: **4000** psi
